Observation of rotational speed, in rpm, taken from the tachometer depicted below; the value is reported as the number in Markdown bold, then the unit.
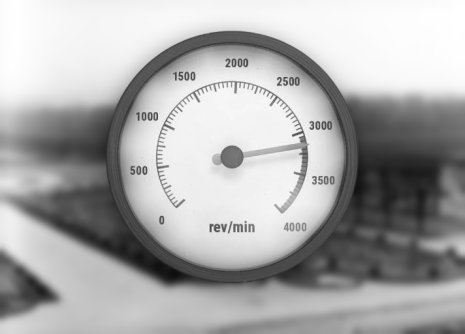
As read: **3150** rpm
